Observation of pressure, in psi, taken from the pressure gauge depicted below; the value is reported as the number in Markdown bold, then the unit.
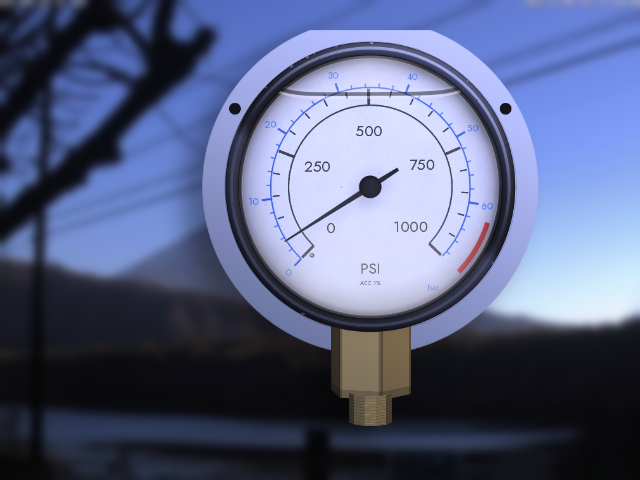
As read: **50** psi
